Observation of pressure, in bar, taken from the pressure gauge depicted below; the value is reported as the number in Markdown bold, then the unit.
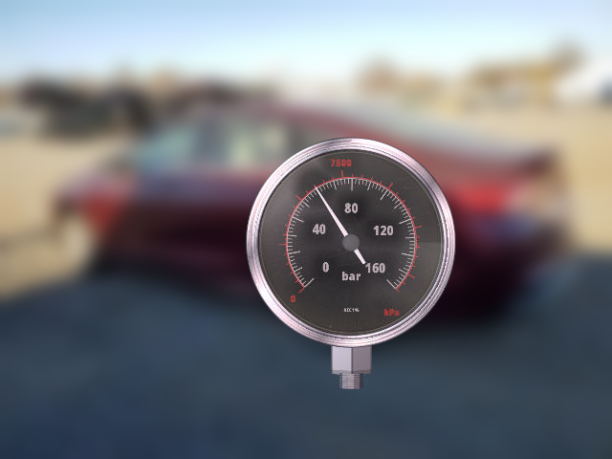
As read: **60** bar
